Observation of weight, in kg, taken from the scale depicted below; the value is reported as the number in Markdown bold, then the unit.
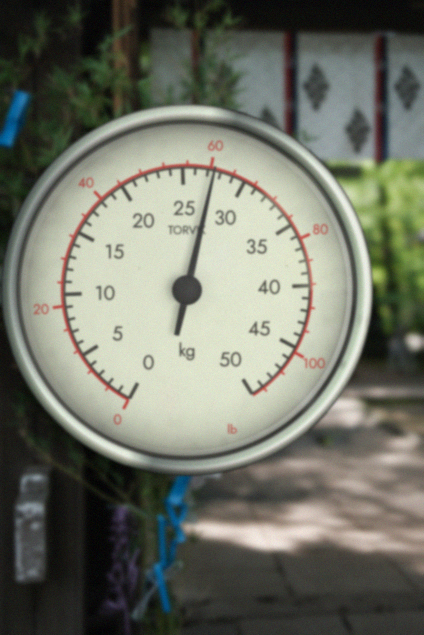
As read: **27.5** kg
